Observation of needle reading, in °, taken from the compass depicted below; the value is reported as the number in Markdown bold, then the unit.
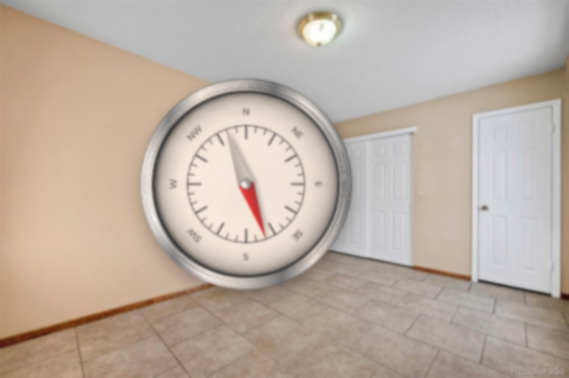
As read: **160** °
